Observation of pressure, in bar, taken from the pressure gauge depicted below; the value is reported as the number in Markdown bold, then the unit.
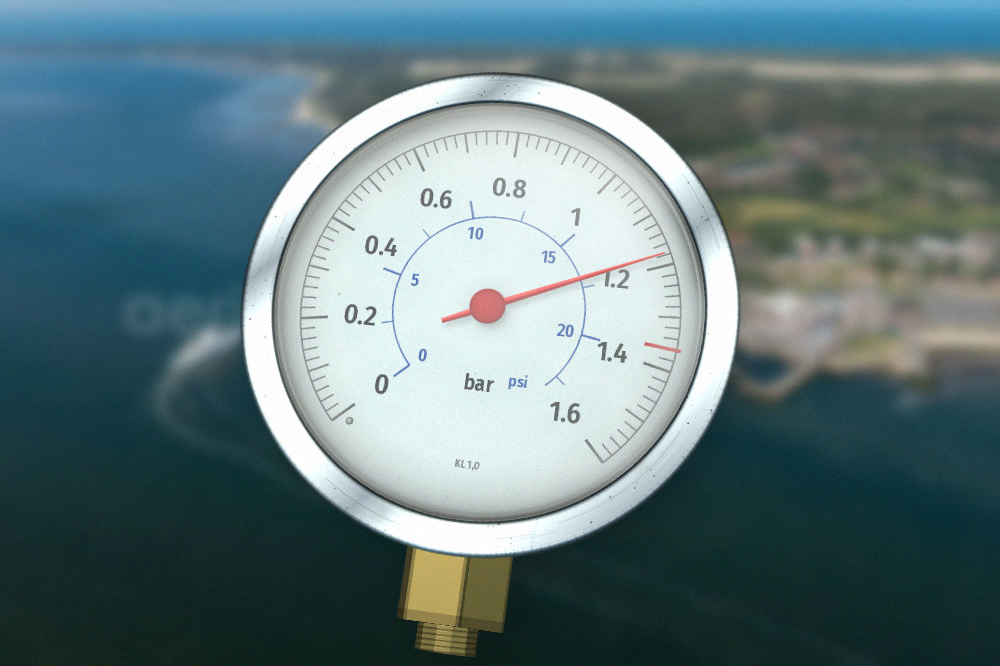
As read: **1.18** bar
